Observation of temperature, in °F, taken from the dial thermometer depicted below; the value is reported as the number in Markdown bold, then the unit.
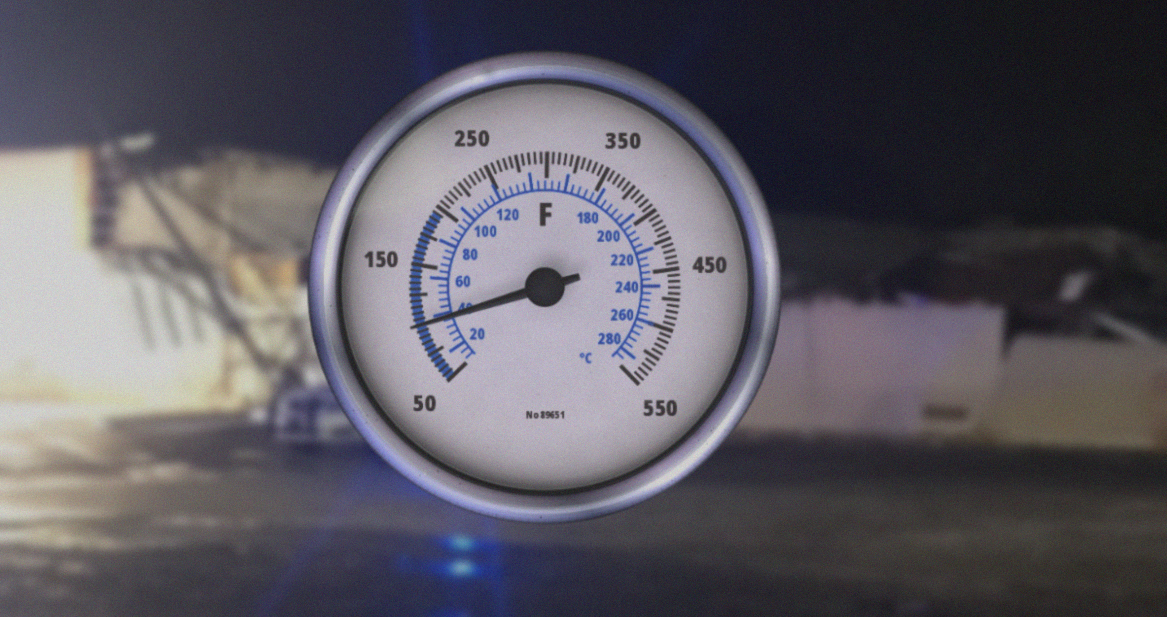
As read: **100** °F
